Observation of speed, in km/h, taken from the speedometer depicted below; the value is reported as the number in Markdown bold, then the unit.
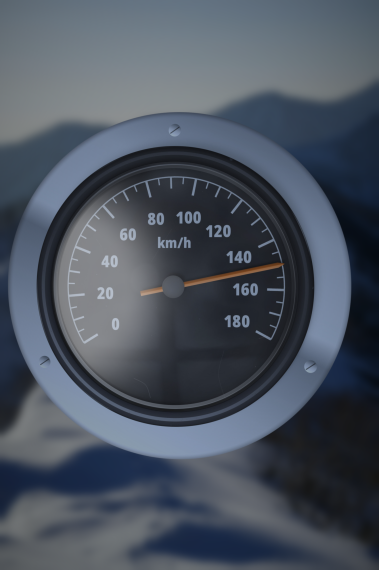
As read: **150** km/h
